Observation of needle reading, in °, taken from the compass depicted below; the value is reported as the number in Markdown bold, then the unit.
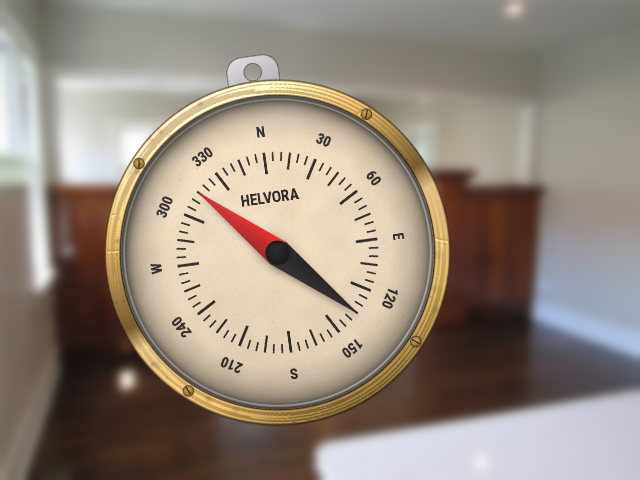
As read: **315** °
